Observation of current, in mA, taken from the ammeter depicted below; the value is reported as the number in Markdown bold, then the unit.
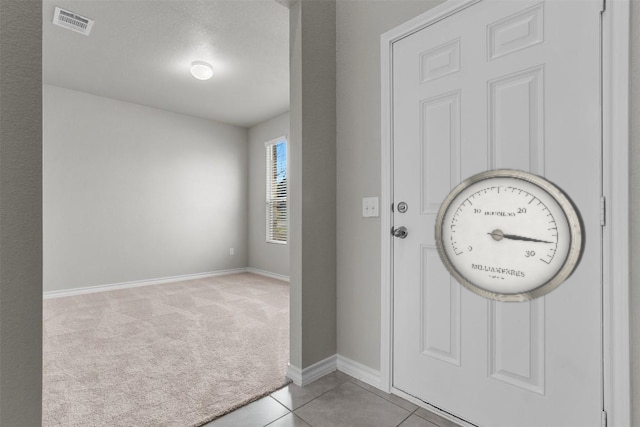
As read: **27** mA
